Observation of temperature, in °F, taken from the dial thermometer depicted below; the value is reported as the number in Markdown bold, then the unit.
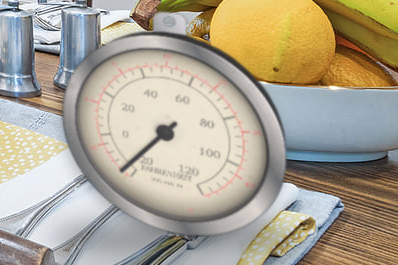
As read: **-16** °F
